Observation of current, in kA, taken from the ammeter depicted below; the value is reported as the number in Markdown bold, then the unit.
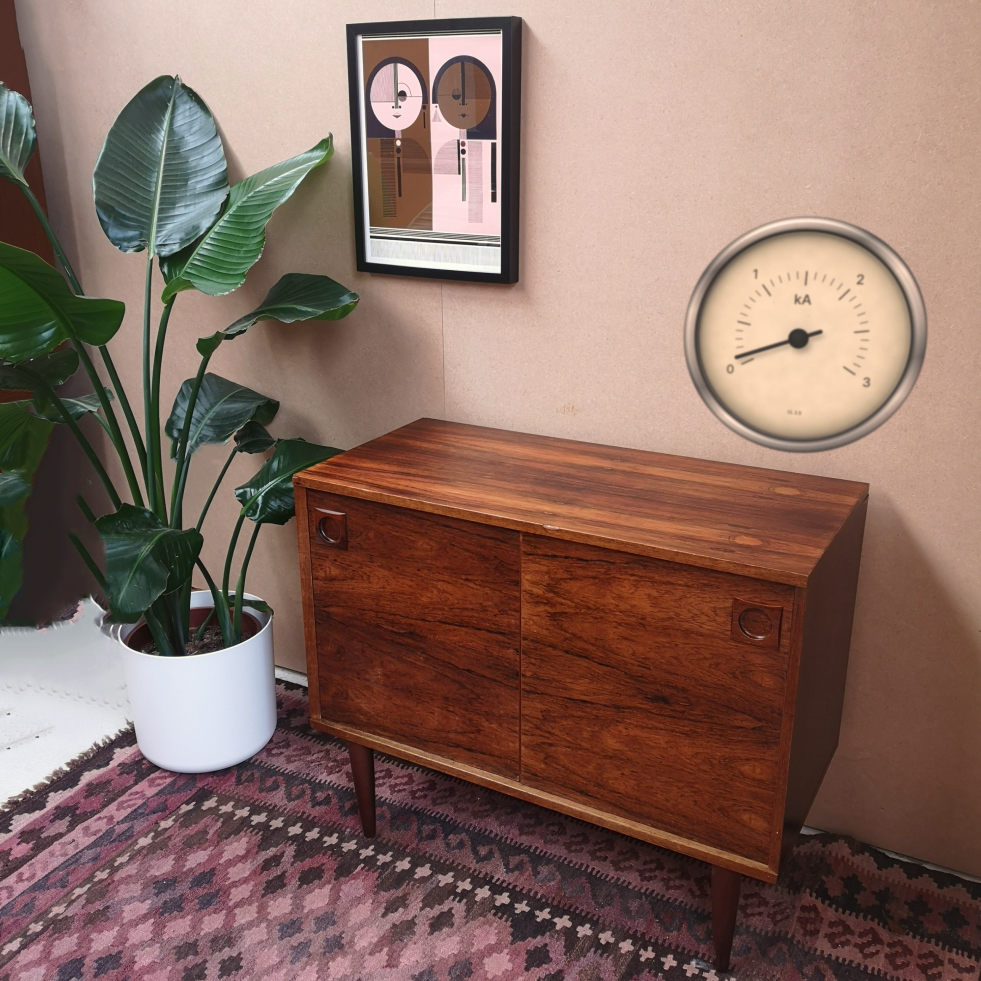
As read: **0.1** kA
